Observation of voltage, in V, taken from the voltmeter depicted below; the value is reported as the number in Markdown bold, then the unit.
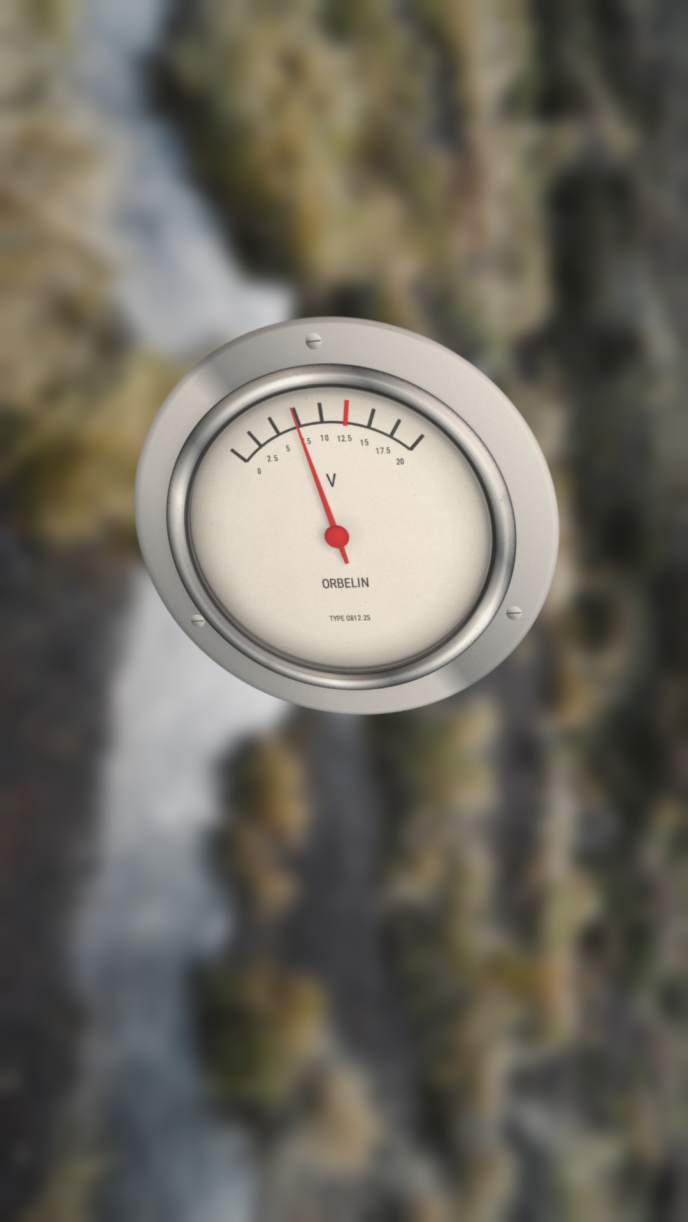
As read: **7.5** V
